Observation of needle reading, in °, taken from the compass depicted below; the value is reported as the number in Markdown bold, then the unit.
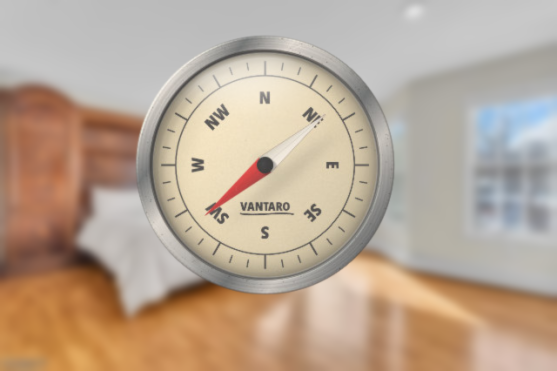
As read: **230** °
